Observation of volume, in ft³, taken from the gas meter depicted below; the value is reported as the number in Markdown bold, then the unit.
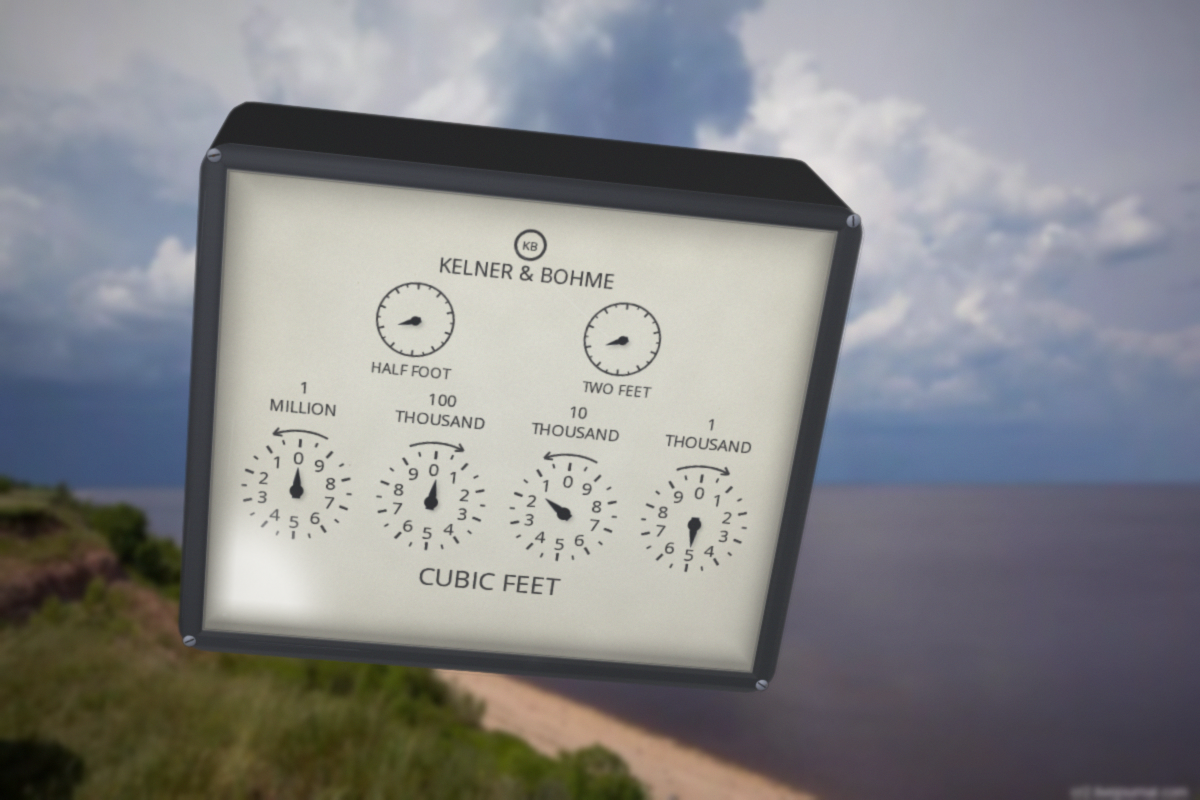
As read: **1500** ft³
